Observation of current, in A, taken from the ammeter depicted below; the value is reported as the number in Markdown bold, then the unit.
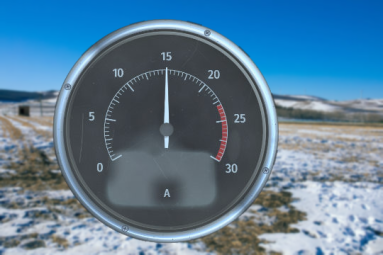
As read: **15** A
